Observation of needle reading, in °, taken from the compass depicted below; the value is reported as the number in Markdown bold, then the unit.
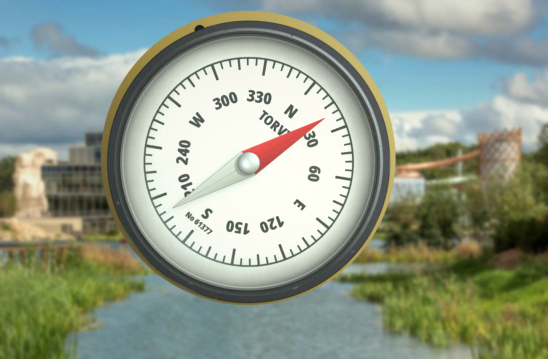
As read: **20** °
